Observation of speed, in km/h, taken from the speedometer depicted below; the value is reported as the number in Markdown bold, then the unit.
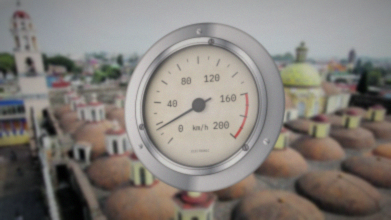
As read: **15** km/h
